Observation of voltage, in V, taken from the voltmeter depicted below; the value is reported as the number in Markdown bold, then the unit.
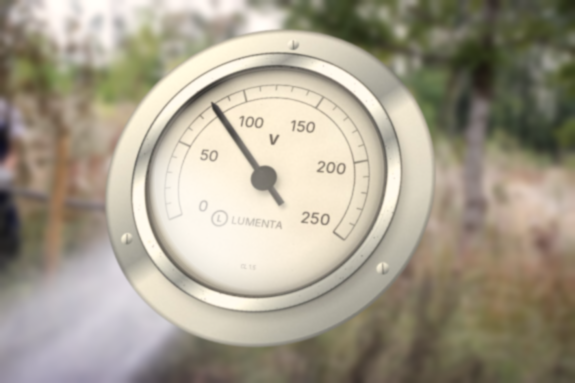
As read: **80** V
